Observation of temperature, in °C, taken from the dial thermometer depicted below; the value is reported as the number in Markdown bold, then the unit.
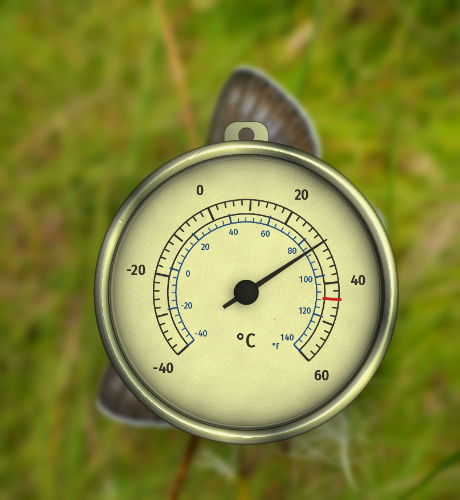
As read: **30** °C
